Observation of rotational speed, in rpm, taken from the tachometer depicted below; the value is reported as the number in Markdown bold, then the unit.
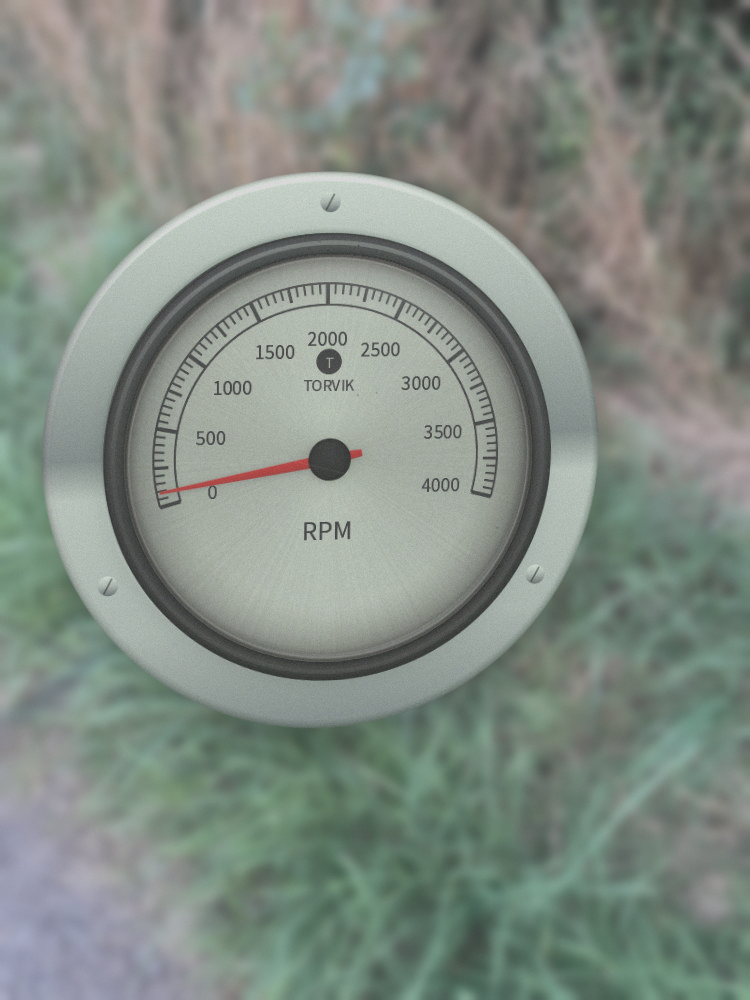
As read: **100** rpm
